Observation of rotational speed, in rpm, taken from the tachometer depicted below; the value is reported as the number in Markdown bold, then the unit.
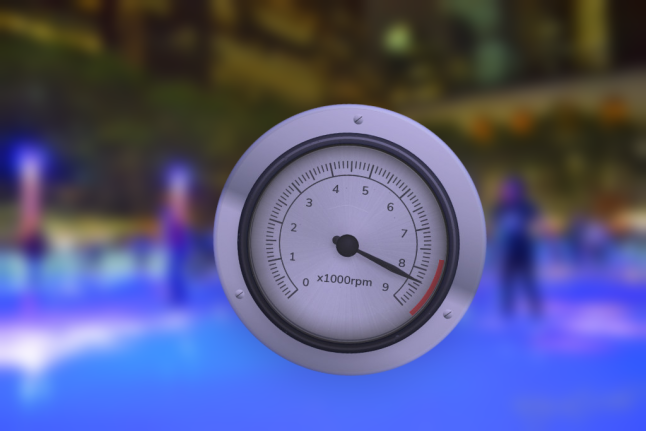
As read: **8300** rpm
